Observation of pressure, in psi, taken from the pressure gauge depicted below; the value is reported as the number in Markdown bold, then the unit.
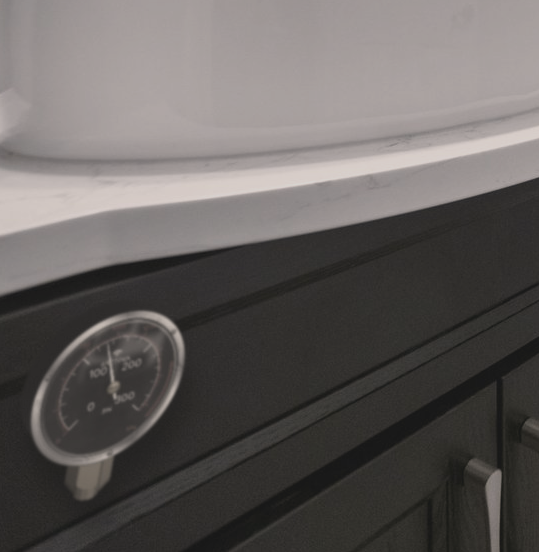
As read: **130** psi
